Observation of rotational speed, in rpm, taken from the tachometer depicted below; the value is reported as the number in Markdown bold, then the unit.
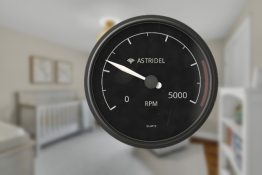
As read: **1250** rpm
